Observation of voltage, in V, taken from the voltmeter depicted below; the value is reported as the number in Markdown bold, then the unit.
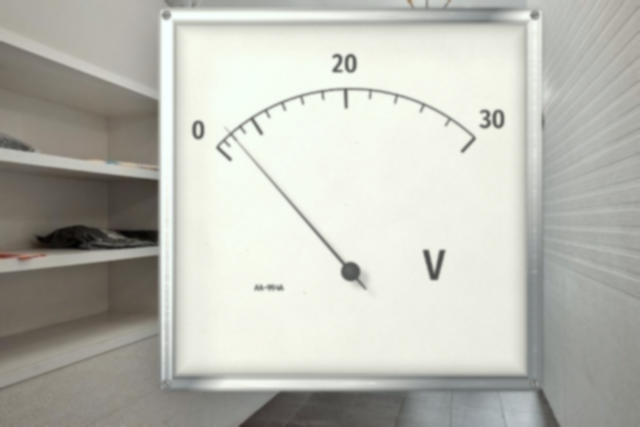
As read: **6** V
